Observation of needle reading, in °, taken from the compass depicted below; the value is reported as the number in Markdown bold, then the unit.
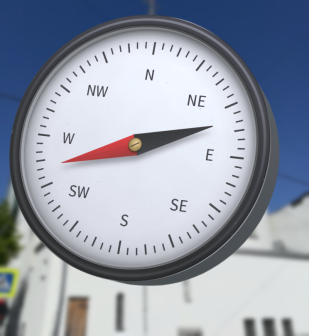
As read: **250** °
